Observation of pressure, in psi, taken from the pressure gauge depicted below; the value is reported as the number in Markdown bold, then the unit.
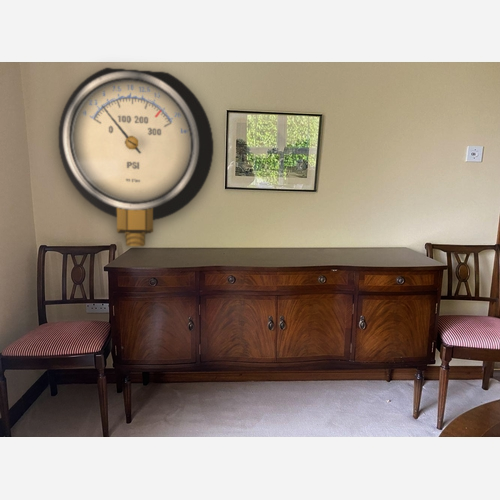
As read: **50** psi
